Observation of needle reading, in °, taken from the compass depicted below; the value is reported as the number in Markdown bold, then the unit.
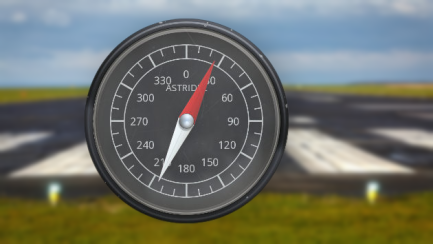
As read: **25** °
